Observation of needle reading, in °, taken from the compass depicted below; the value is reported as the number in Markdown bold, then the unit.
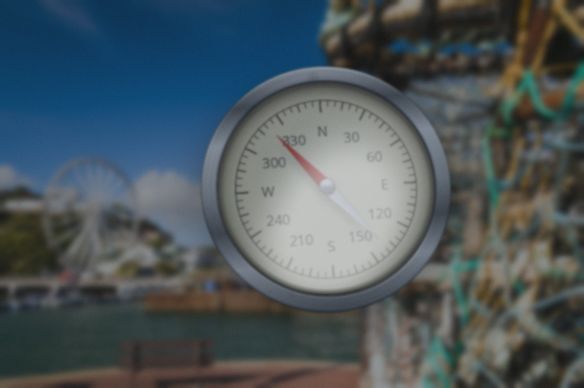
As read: **320** °
